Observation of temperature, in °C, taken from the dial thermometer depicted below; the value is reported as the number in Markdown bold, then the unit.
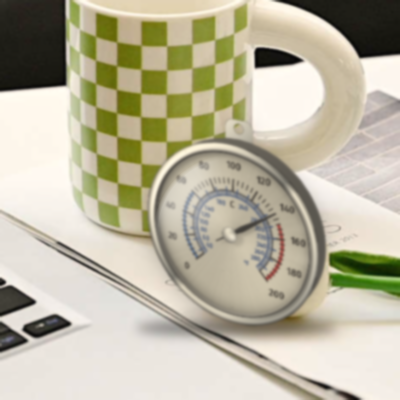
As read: **140** °C
